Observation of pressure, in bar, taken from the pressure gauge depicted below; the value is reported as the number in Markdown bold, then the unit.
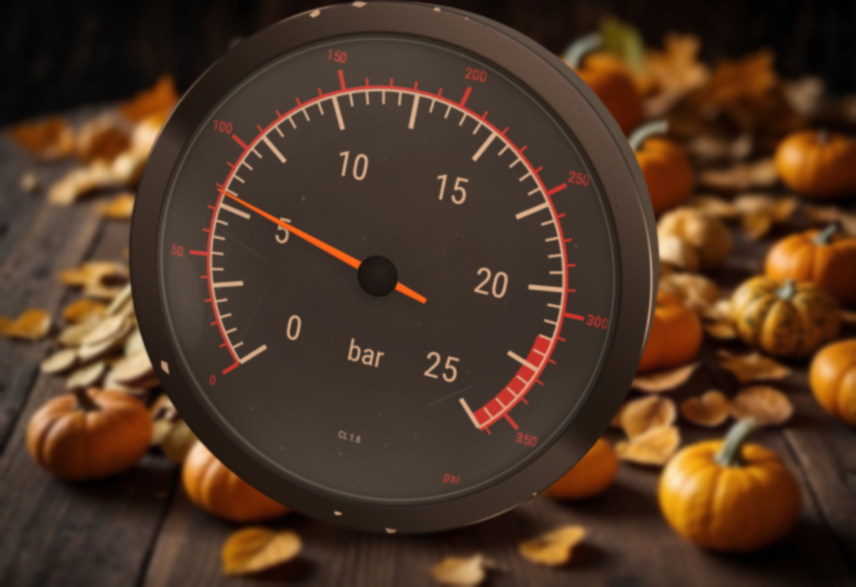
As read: **5.5** bar
